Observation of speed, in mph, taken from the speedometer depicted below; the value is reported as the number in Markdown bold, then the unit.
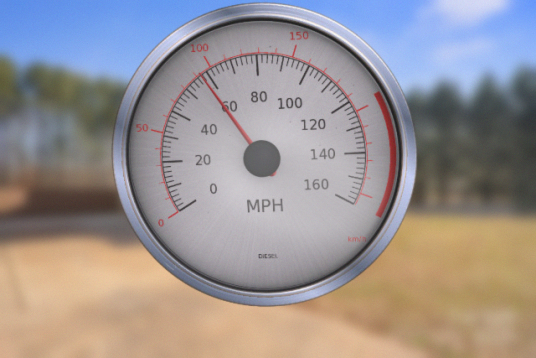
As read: **58** mph
